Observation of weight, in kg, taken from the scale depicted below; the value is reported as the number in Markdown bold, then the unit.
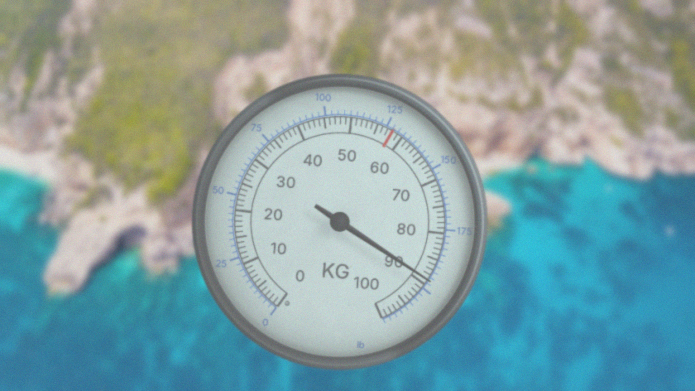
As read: **89** kg
